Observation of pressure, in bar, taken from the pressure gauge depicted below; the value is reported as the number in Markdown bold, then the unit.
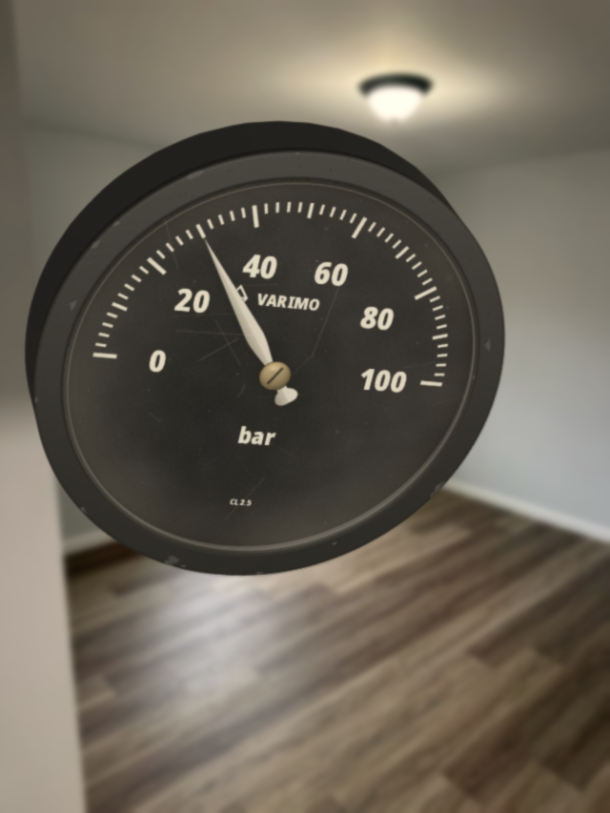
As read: **30** bar
